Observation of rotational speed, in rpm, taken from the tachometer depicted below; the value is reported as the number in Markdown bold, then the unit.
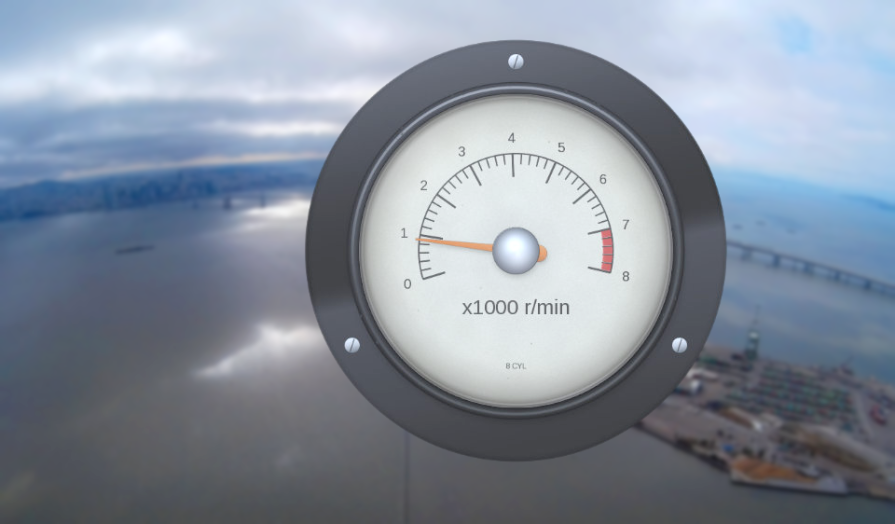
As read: **900** rpm
